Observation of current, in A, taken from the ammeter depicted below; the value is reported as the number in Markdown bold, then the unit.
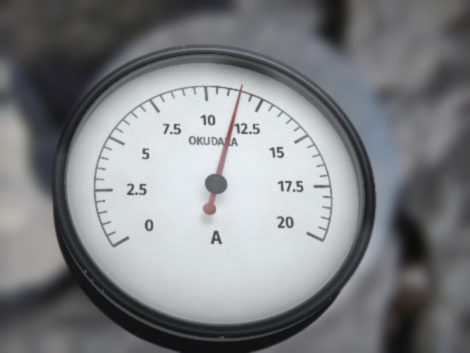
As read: **11.5** A
